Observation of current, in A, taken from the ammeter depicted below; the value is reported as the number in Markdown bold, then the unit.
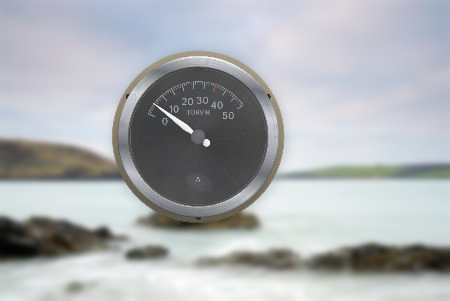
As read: **5** A
